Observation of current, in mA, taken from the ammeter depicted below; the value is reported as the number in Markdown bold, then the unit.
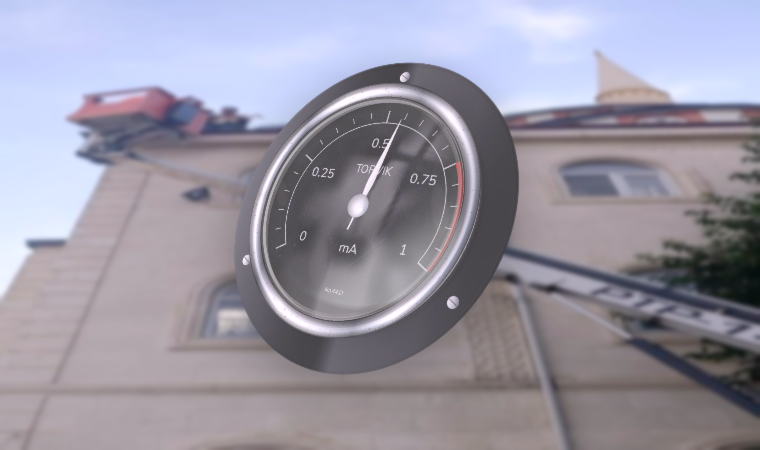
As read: **0.55** mA
